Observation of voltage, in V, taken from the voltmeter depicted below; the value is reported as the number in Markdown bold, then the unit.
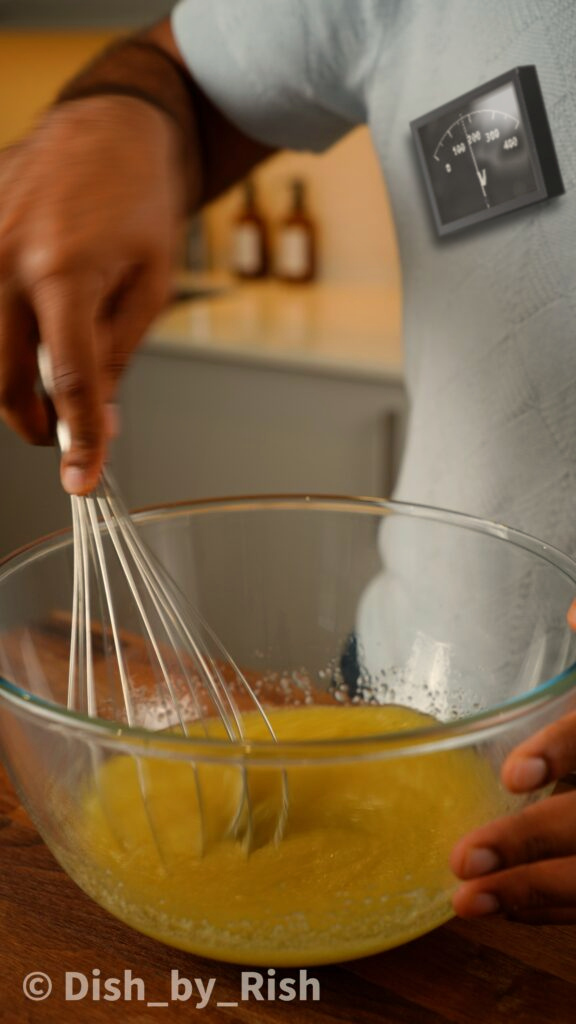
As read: **175** V
